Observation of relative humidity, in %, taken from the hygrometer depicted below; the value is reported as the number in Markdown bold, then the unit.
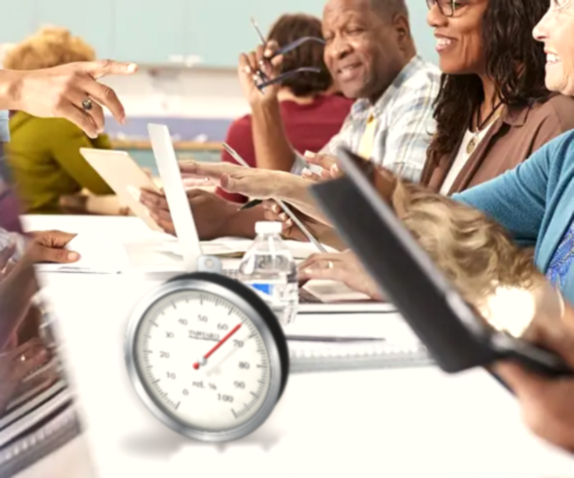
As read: **65** %
